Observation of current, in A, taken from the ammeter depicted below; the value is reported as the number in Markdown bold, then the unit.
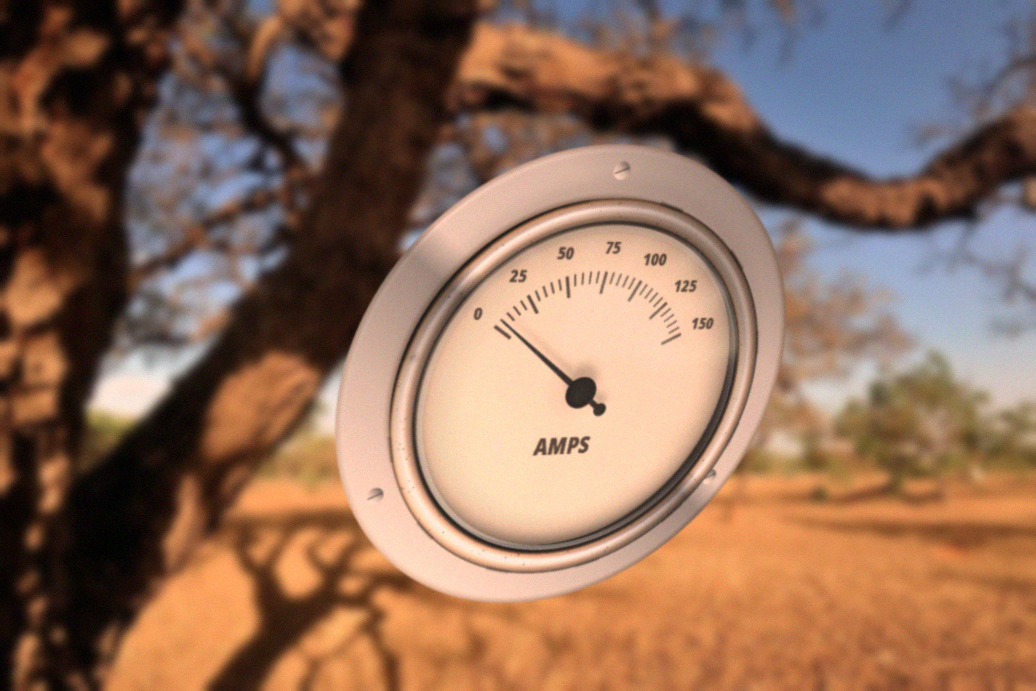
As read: **5** A
